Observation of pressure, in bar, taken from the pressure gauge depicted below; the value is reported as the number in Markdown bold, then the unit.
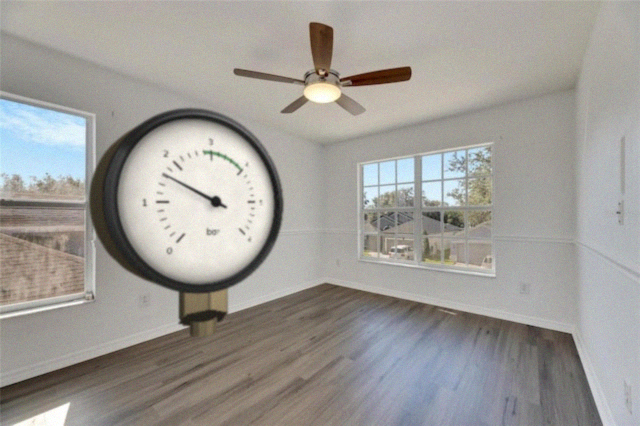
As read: **1.6** bar
